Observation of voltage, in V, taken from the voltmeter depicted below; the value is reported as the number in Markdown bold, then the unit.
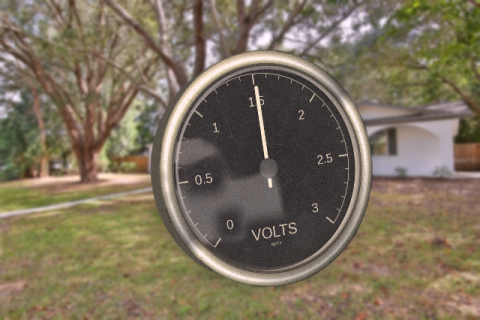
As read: **1.5** V
